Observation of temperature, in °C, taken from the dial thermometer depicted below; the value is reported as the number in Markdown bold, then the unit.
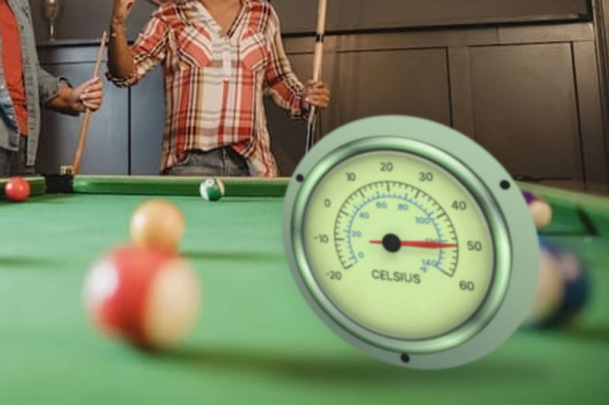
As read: **50** °C
